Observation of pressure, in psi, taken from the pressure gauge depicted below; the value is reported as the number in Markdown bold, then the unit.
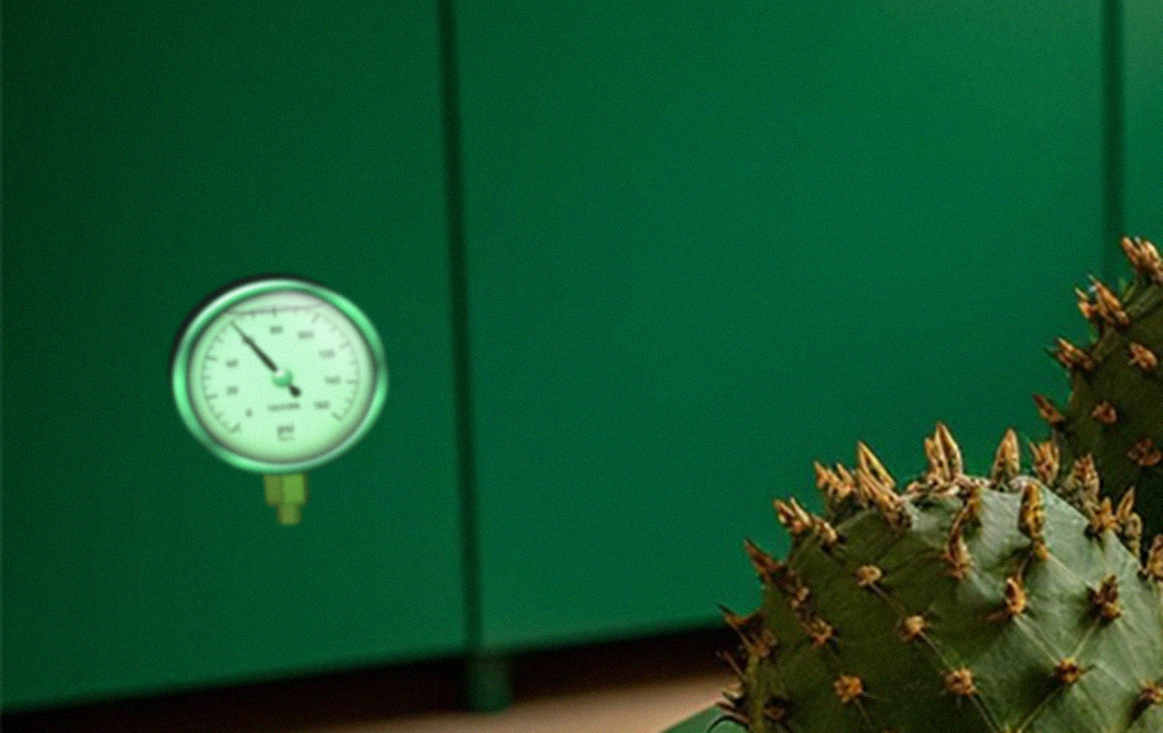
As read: **60** psi
